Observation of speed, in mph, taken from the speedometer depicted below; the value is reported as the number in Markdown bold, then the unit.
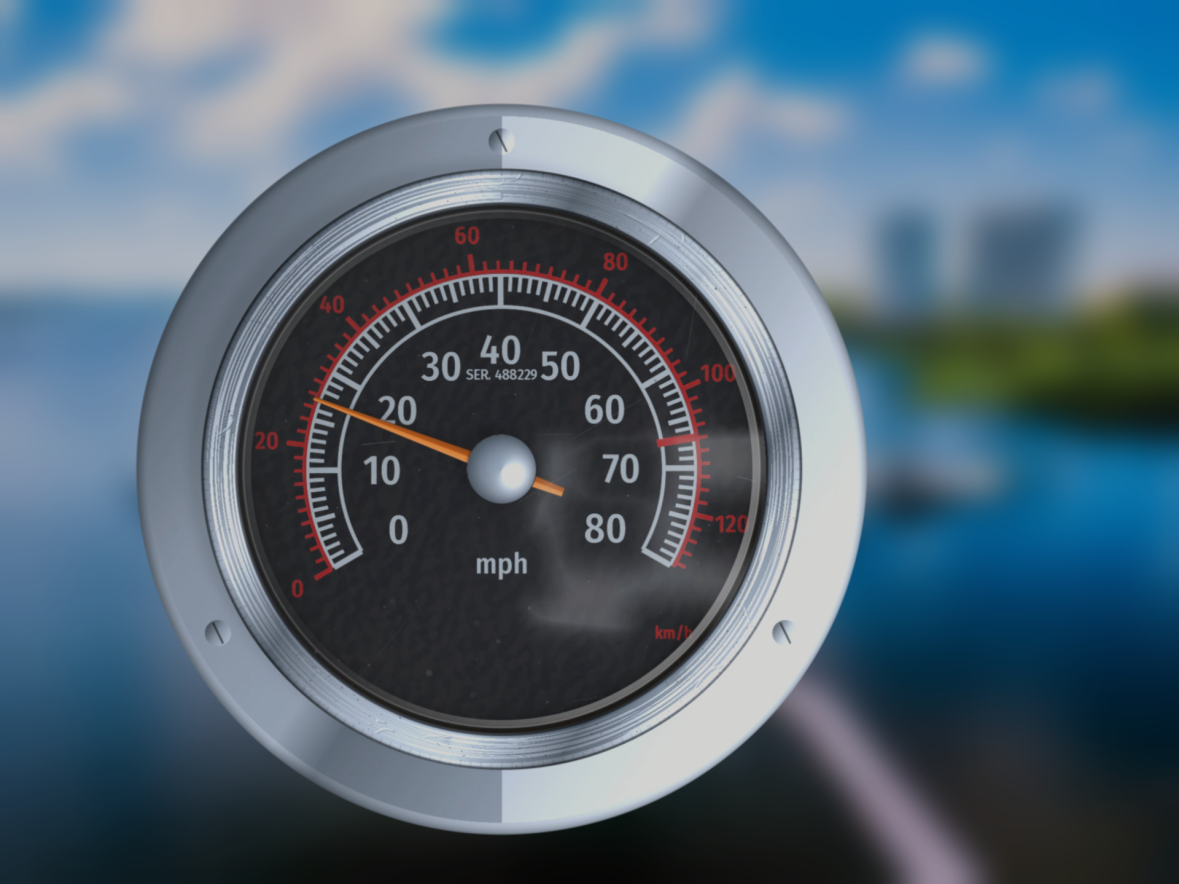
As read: **17** mph
